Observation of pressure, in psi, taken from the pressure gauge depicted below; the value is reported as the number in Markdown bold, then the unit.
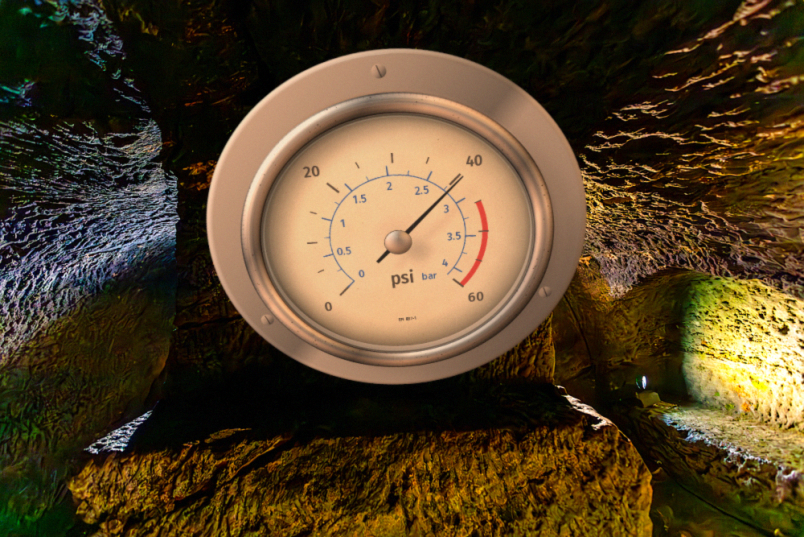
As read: **40** psi
